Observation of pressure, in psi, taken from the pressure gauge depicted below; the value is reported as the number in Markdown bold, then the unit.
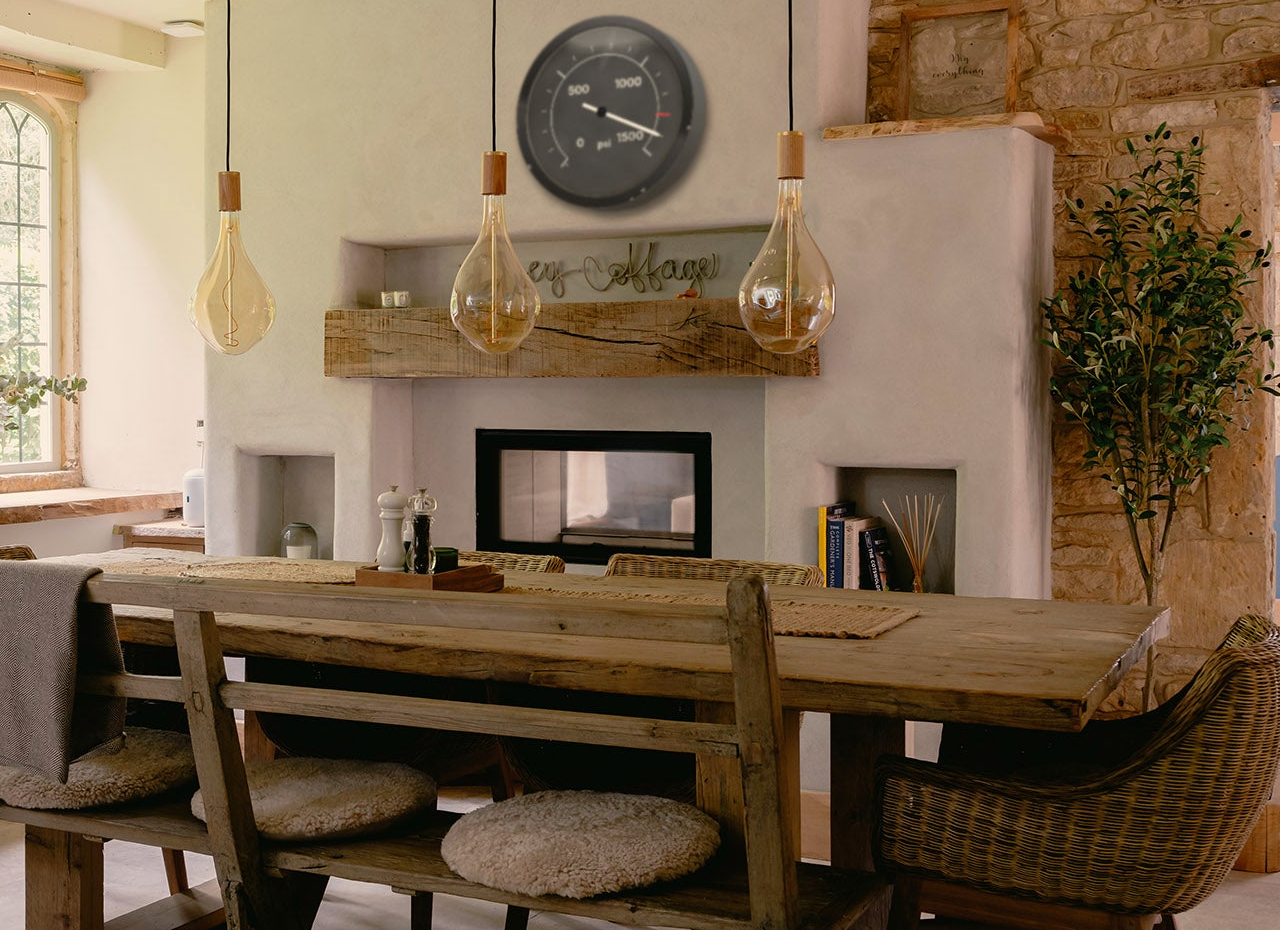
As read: **1400** psi
